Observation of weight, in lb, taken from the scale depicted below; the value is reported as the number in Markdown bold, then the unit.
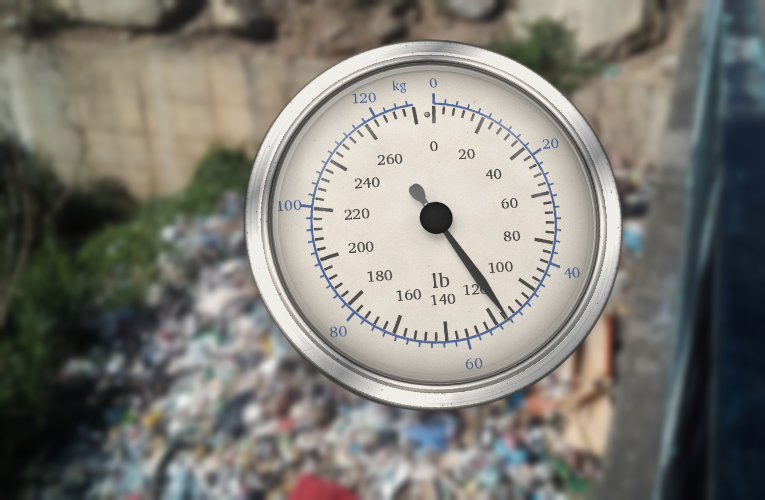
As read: **116** lb
